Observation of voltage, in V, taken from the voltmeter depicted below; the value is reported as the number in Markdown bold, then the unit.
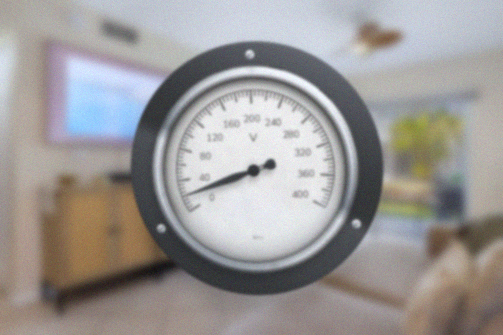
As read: **20** V
